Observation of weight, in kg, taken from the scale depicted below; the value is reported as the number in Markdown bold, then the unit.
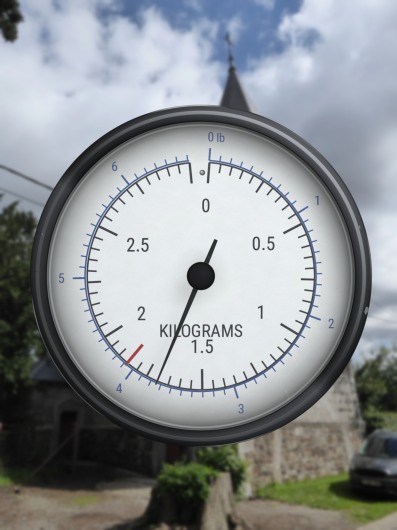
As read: **1.7** kg
